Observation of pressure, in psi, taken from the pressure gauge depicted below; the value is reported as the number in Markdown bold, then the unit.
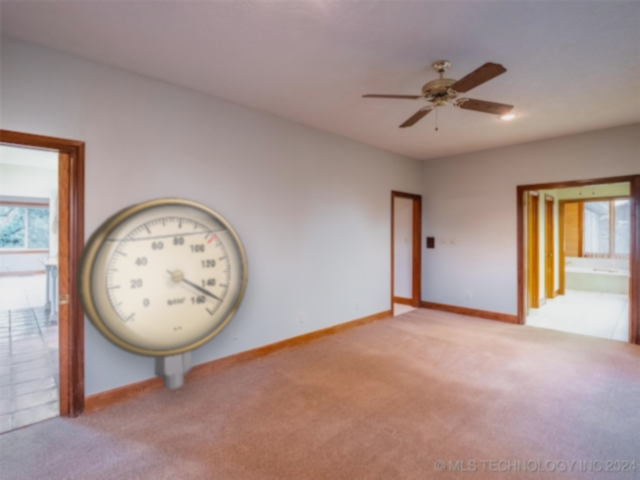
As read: **150** psi
